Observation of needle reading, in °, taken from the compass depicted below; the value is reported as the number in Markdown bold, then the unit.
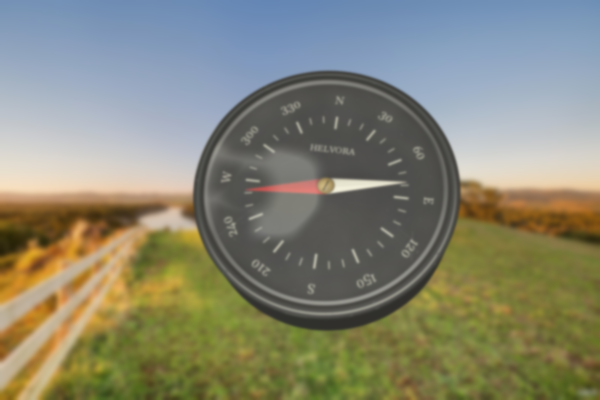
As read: **260** °
